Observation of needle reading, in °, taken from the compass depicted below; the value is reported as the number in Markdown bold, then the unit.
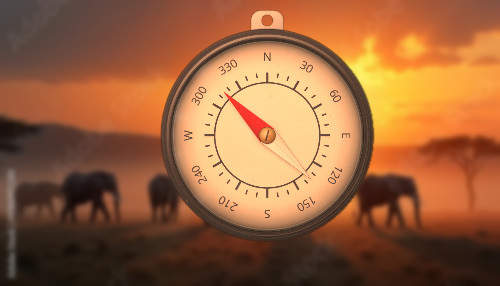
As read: **315** °
